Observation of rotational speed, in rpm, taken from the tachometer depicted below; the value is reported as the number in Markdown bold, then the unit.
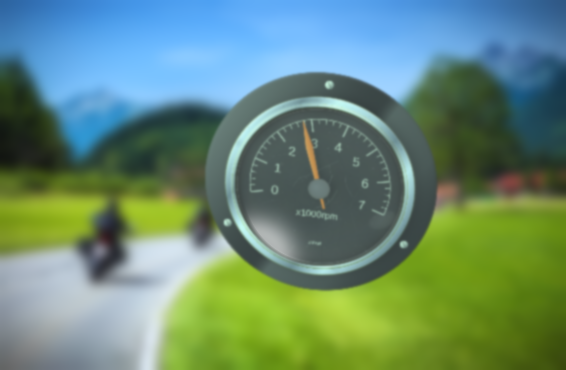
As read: **2800** rpm
